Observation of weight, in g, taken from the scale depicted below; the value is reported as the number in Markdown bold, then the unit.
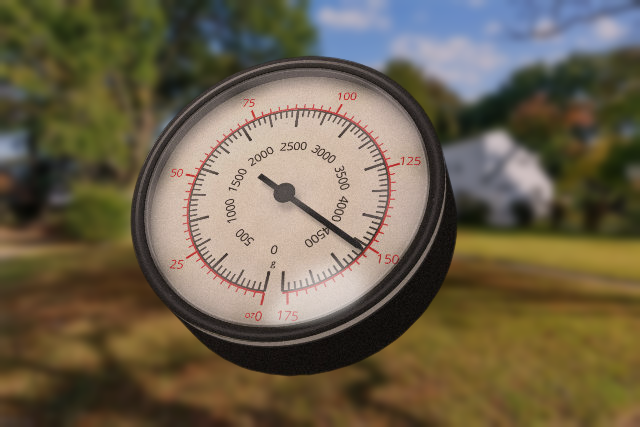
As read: **4300** g
